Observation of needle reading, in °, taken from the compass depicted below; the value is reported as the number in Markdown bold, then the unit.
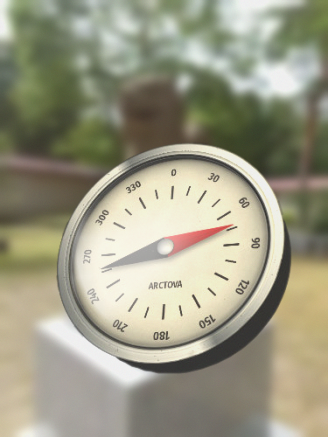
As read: **75** °
